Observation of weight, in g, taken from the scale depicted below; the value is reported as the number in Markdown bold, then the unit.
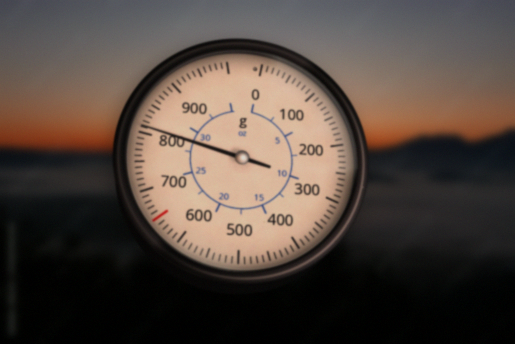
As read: **810** g
